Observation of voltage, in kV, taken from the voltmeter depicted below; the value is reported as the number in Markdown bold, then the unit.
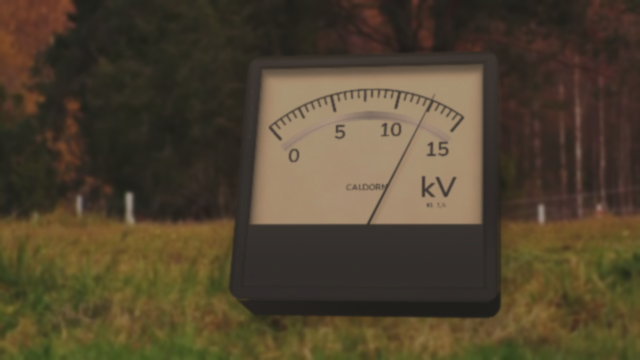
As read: **12.5** kV
